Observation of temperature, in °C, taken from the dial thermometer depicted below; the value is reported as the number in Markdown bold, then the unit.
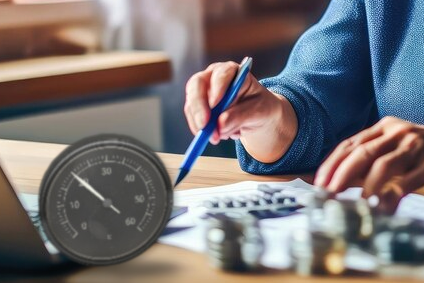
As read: **20** °C
